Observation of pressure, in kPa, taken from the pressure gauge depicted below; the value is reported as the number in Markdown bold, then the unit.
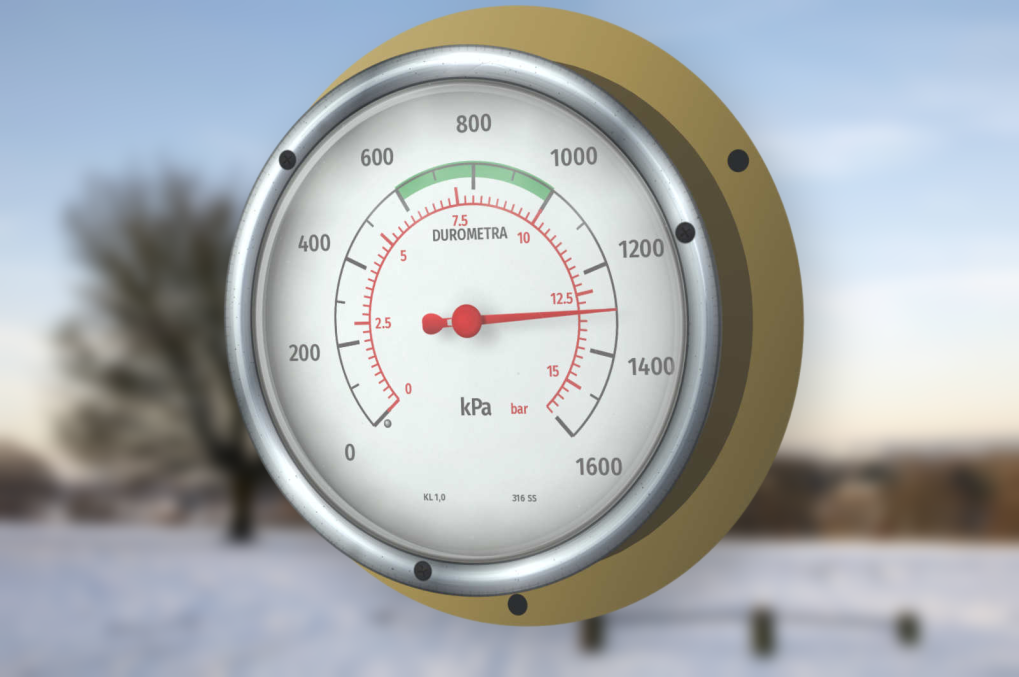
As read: **1300** kPa
